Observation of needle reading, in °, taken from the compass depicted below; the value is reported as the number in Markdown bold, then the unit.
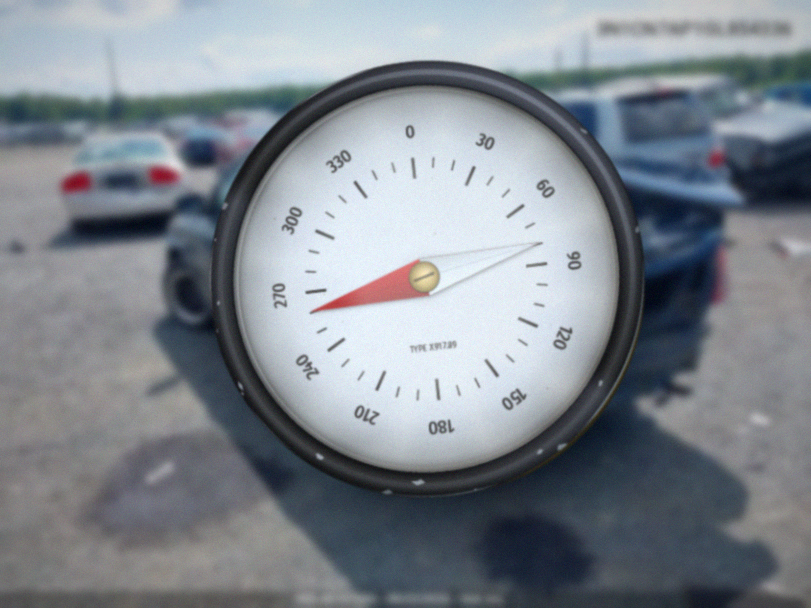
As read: **260** °
